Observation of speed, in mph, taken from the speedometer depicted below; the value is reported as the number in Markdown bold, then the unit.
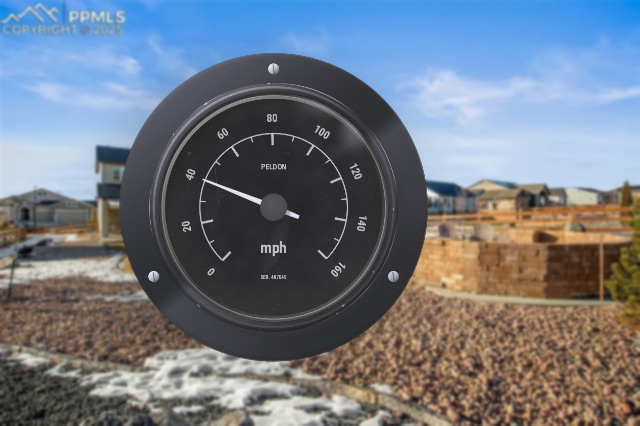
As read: **40** mph
